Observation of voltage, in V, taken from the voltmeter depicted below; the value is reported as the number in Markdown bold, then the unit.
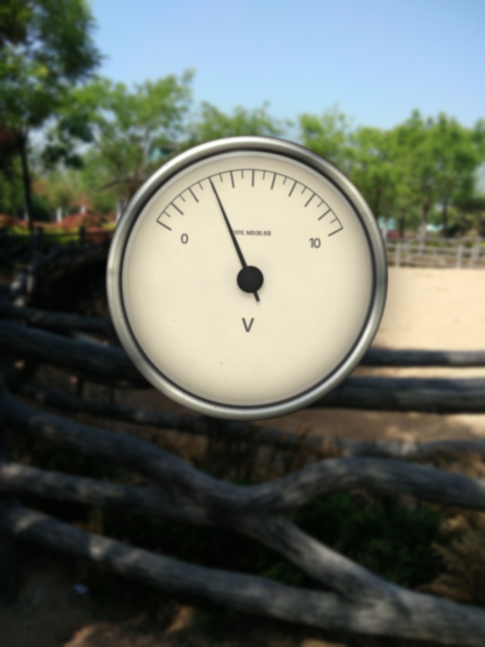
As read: **3** V
